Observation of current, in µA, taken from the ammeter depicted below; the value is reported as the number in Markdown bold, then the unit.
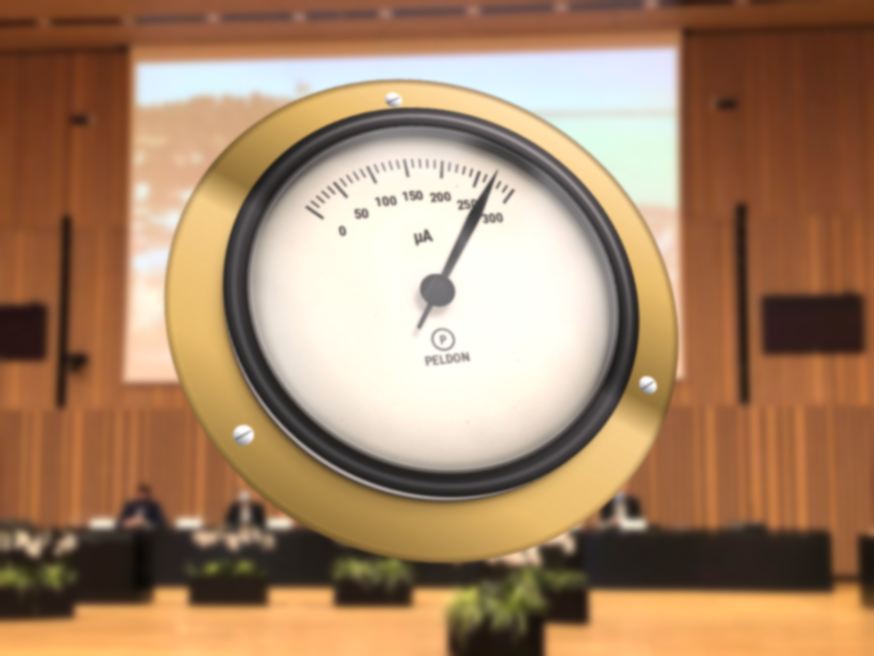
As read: **270** µA
